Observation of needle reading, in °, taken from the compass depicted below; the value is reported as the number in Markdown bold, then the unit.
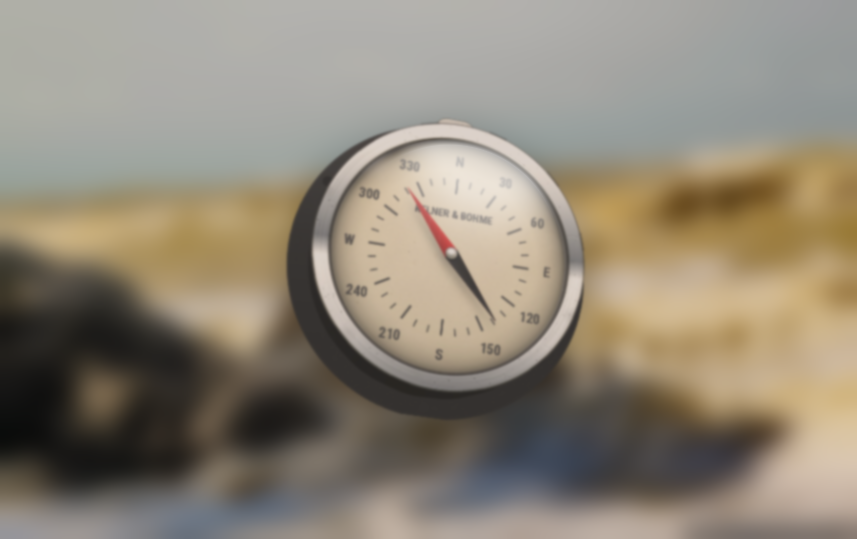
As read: **320** °
